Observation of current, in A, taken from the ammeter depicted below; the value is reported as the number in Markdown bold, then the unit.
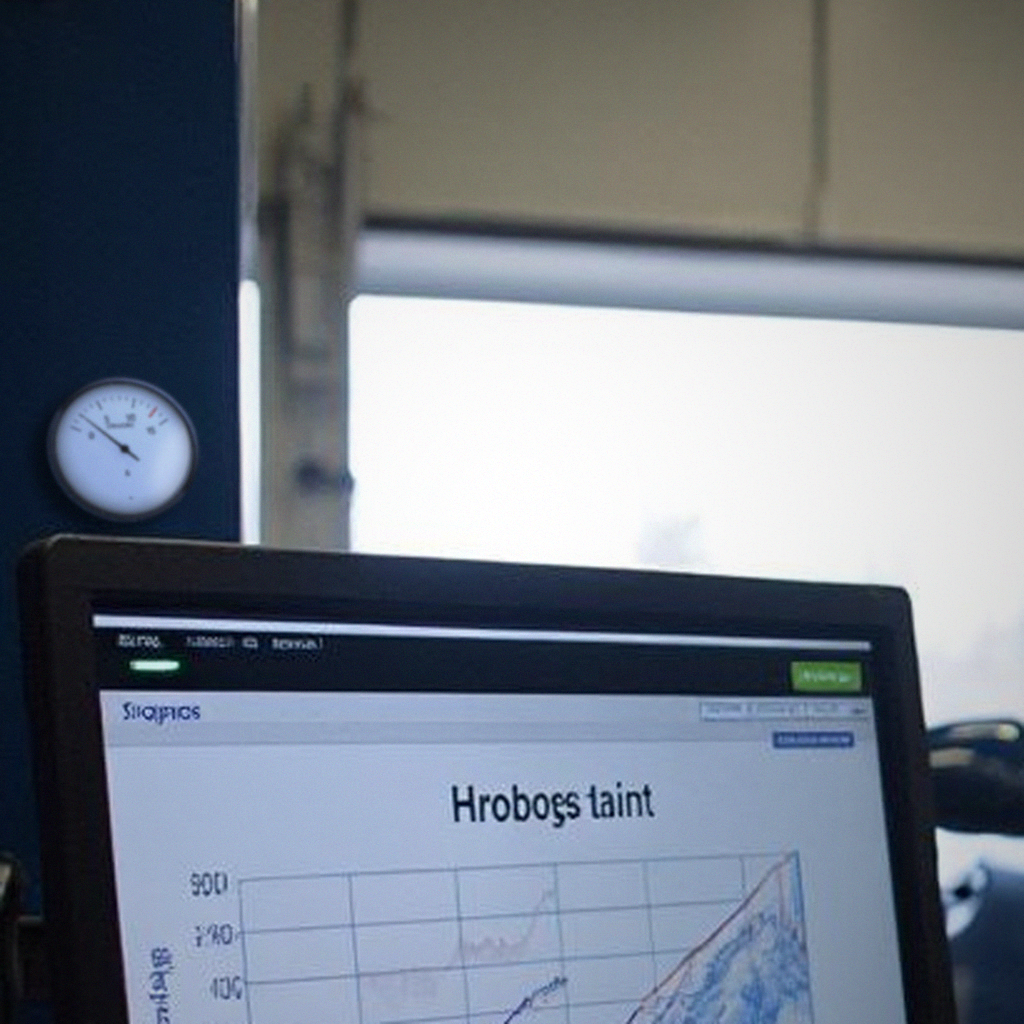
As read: **2** A
